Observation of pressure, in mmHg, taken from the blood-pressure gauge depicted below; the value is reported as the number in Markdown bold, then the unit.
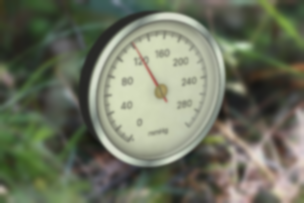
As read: **120** mmHg
